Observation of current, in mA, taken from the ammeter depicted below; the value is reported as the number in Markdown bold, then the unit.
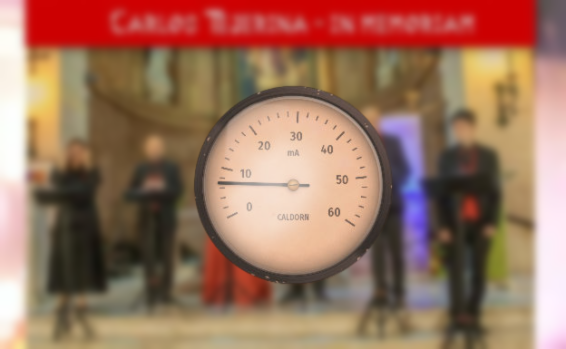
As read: **7** mA
